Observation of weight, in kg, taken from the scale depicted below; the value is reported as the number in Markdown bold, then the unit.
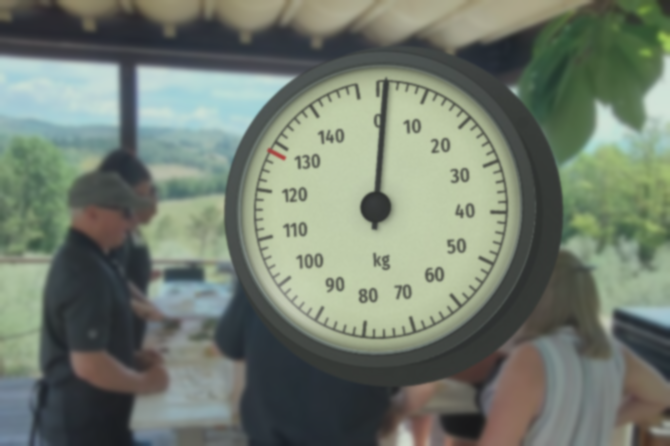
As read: **2** kg
